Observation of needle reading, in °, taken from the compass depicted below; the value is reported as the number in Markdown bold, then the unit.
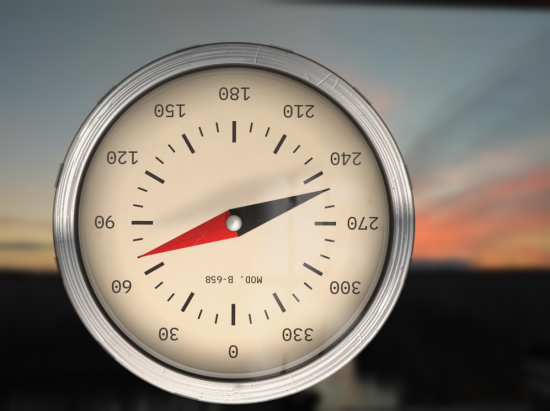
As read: **70** °
